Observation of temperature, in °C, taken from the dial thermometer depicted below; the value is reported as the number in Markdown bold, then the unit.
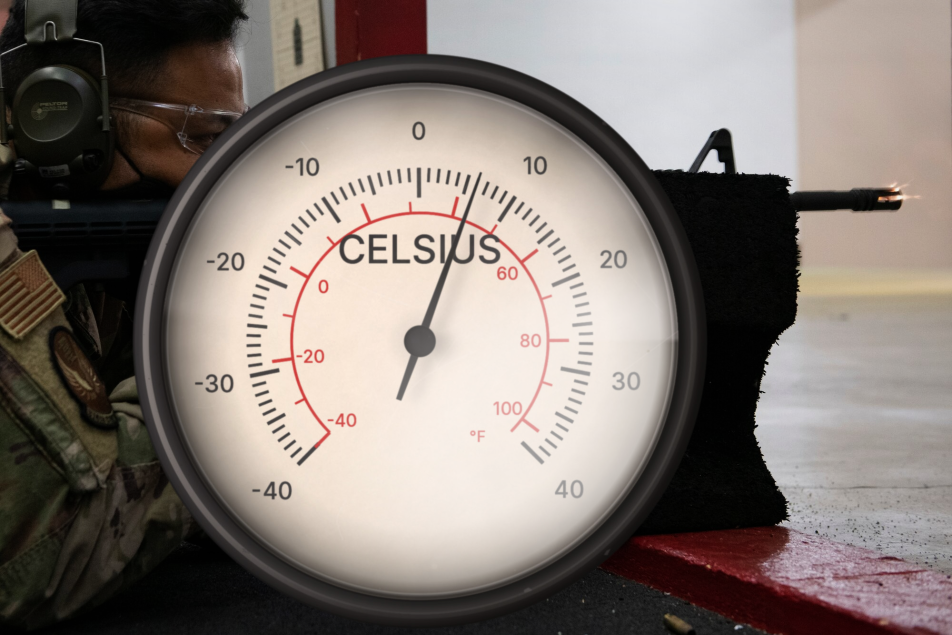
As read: **6** °C
